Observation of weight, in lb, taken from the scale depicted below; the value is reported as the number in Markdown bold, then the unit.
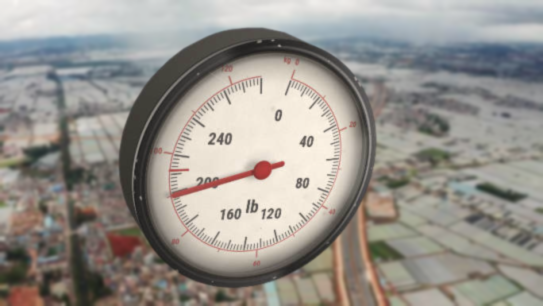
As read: **200** lb
